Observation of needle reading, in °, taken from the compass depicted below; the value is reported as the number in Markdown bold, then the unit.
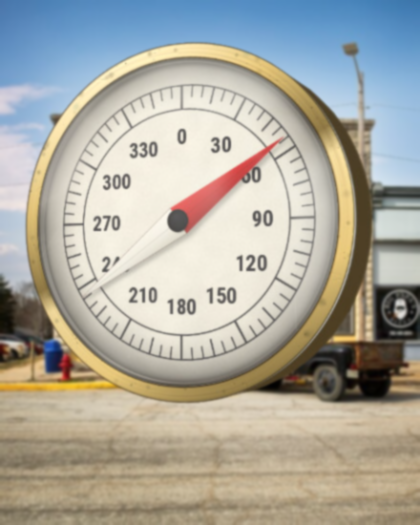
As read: **55** °
